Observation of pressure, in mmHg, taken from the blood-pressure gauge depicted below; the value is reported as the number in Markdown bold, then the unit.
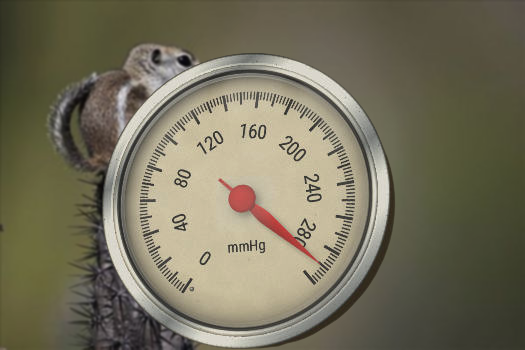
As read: **290** mmHg
